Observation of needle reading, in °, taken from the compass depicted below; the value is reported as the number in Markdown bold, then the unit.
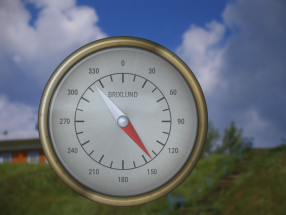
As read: **142.5** °
